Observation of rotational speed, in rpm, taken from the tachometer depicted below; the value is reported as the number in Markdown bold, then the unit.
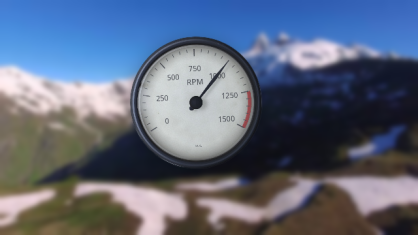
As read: **1000** rpm
